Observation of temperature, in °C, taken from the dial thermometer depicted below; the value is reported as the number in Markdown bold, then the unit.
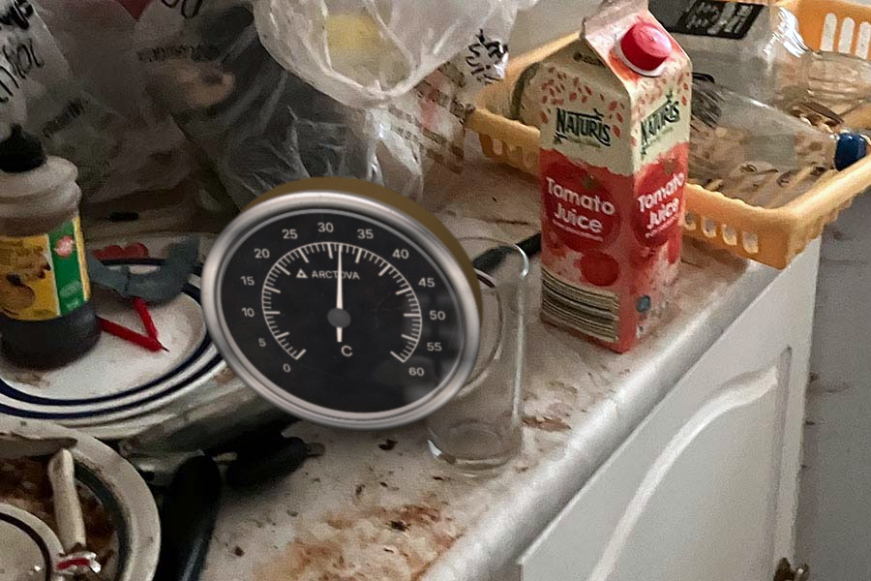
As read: **32** °C
